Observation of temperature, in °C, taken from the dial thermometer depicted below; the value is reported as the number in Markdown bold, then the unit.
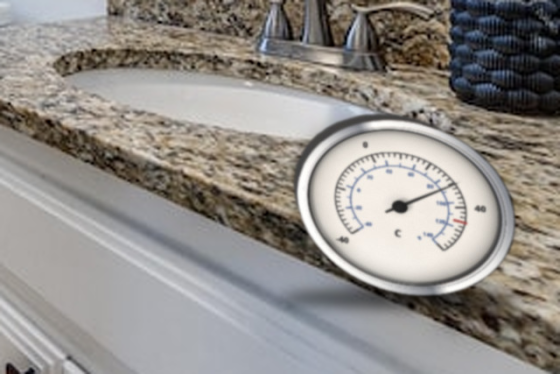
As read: **30** °C
